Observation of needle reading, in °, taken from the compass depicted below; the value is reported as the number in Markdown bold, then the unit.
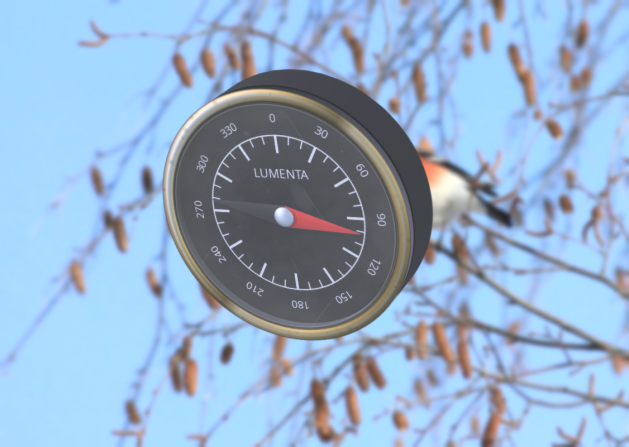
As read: **100** °
